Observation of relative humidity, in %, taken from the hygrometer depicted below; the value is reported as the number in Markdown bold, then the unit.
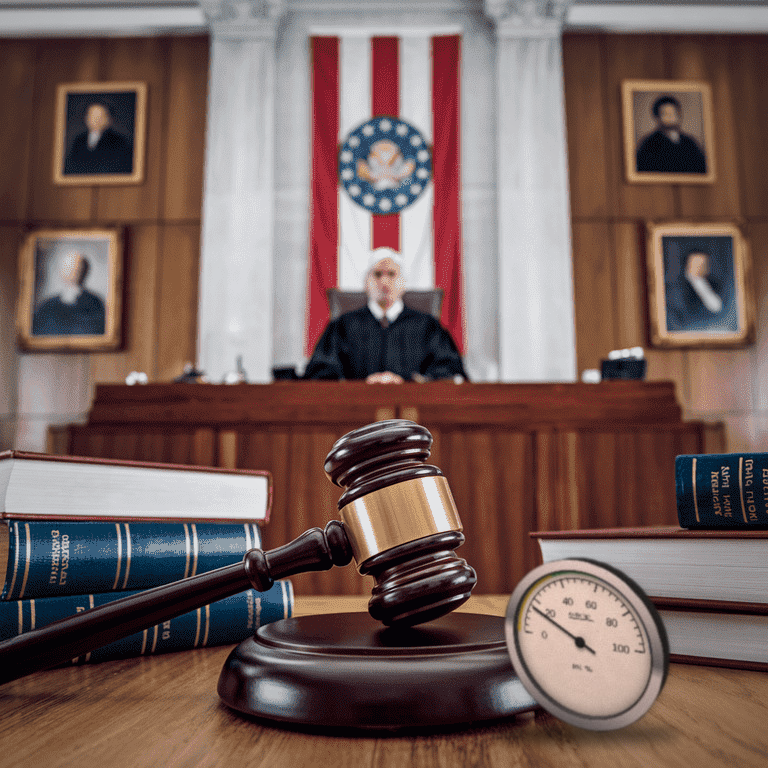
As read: **16** %
